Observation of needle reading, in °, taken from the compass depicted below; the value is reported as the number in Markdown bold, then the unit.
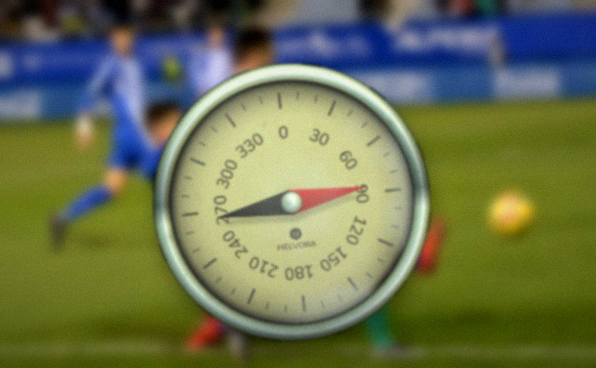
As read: **85** °
